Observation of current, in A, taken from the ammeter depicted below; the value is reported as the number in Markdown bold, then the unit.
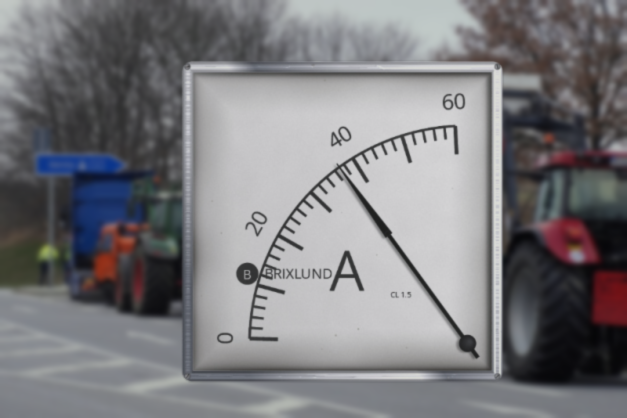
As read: **37** A
